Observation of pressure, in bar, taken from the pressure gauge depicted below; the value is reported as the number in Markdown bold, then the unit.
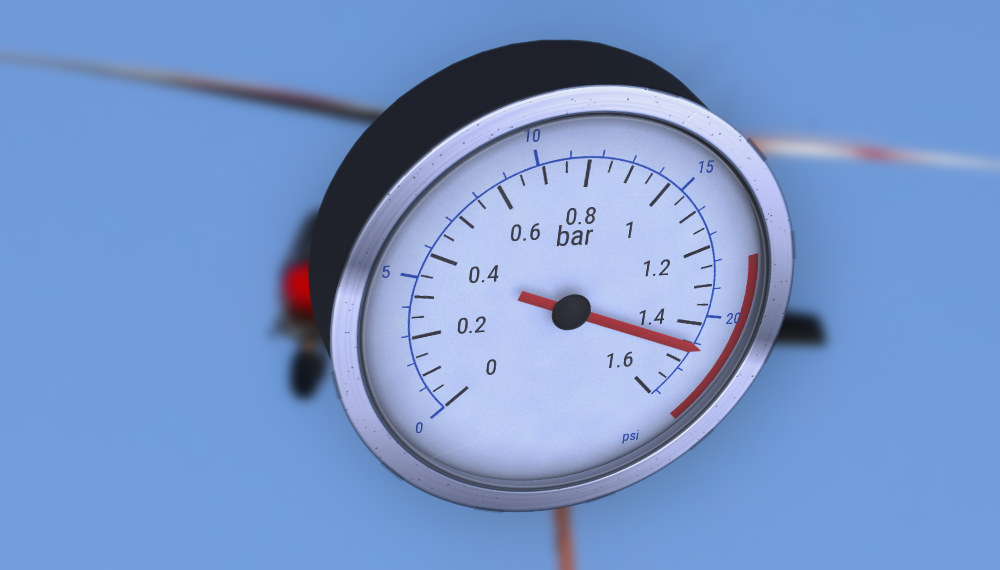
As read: **1.45** bar
